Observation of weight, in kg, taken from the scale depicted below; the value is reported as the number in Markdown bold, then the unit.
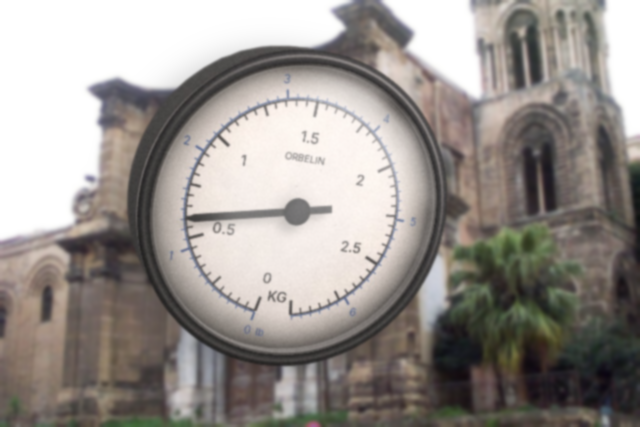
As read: **0.6** kg
